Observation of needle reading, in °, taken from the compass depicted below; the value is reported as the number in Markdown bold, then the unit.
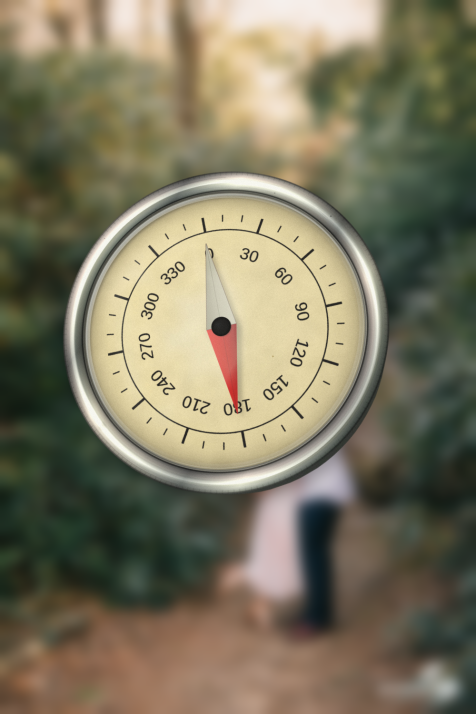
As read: **180** °
